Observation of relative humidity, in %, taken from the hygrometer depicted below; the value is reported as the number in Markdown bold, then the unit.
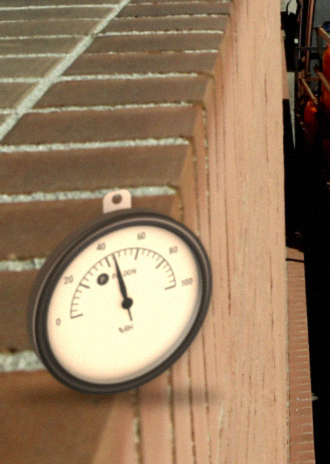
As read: **44** %
